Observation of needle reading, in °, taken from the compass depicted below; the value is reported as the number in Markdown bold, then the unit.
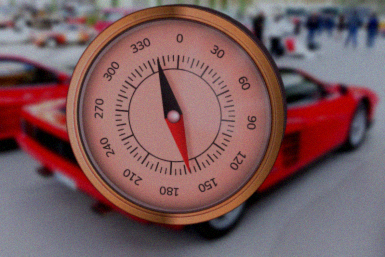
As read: **160** °
